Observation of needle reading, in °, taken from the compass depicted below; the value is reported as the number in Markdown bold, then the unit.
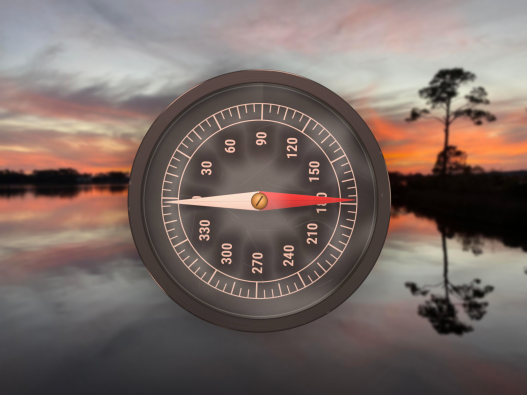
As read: **177.5** °
